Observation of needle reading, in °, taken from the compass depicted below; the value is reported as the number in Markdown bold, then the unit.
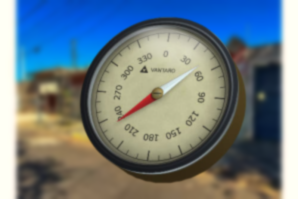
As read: **230** °
